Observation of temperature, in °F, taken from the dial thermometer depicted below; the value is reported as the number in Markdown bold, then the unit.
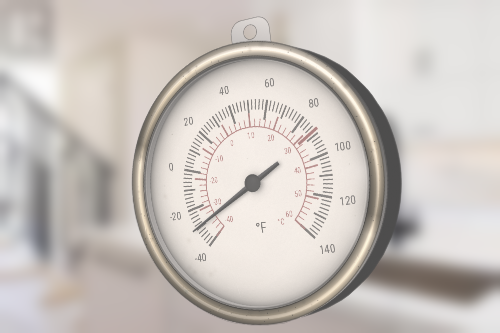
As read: **-30** °F
